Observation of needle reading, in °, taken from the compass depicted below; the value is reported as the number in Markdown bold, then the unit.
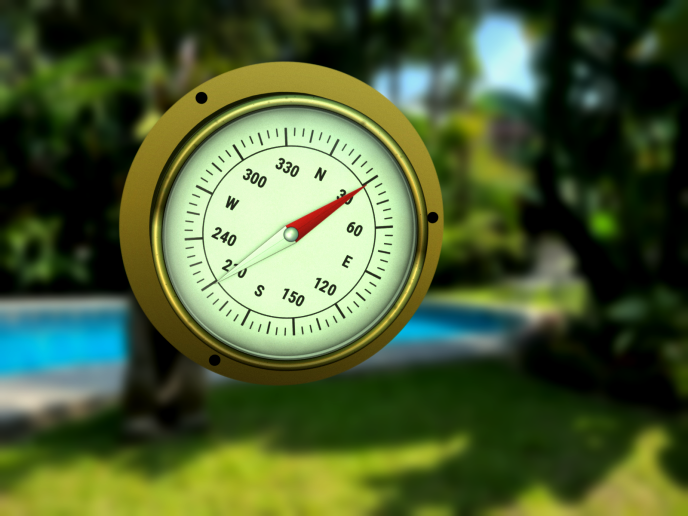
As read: **30** °
